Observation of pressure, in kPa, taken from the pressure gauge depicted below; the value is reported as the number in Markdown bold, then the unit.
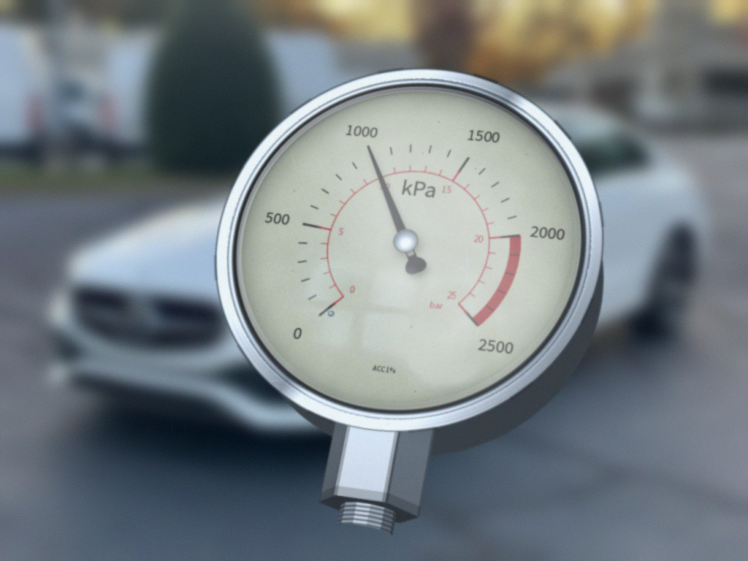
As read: **1000** kPa
